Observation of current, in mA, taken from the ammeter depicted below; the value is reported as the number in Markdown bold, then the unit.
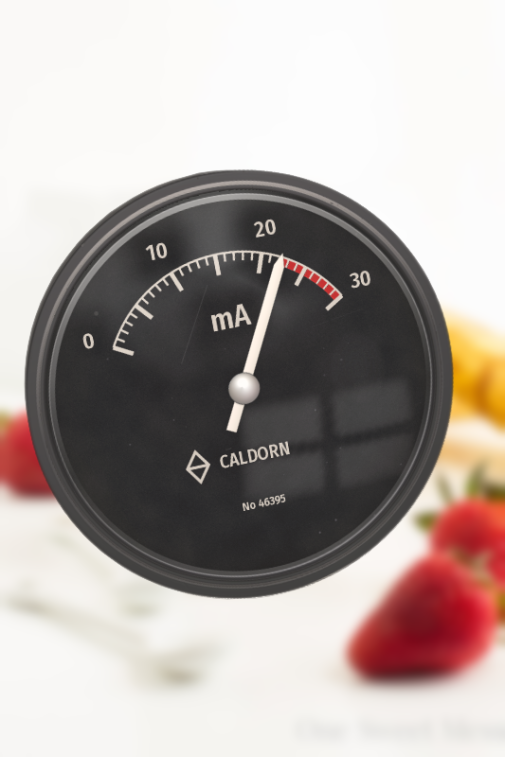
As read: **22** mA
